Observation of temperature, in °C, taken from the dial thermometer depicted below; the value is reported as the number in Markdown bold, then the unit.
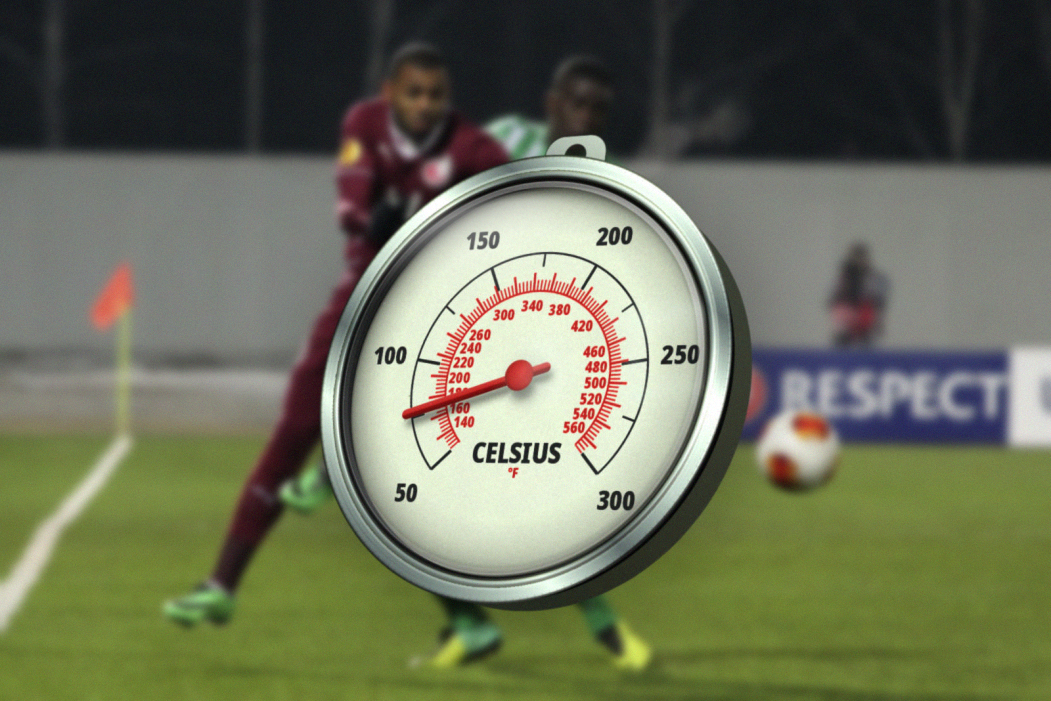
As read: **75** °C
